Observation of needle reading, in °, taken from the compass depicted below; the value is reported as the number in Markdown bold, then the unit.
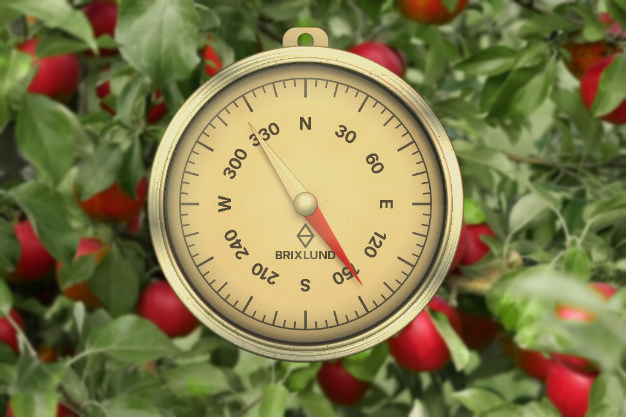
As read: **145** °
